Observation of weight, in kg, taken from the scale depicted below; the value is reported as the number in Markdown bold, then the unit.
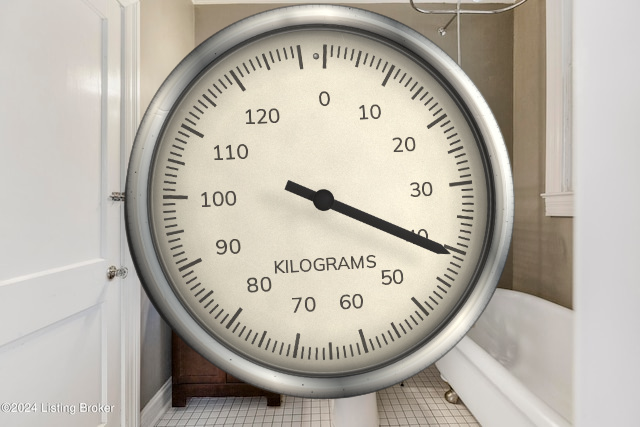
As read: **41** kg
